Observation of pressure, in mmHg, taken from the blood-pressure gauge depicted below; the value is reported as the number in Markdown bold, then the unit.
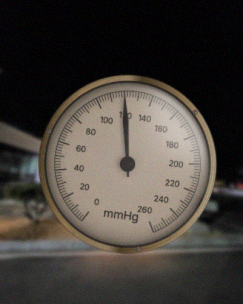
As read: **120** mmHg
